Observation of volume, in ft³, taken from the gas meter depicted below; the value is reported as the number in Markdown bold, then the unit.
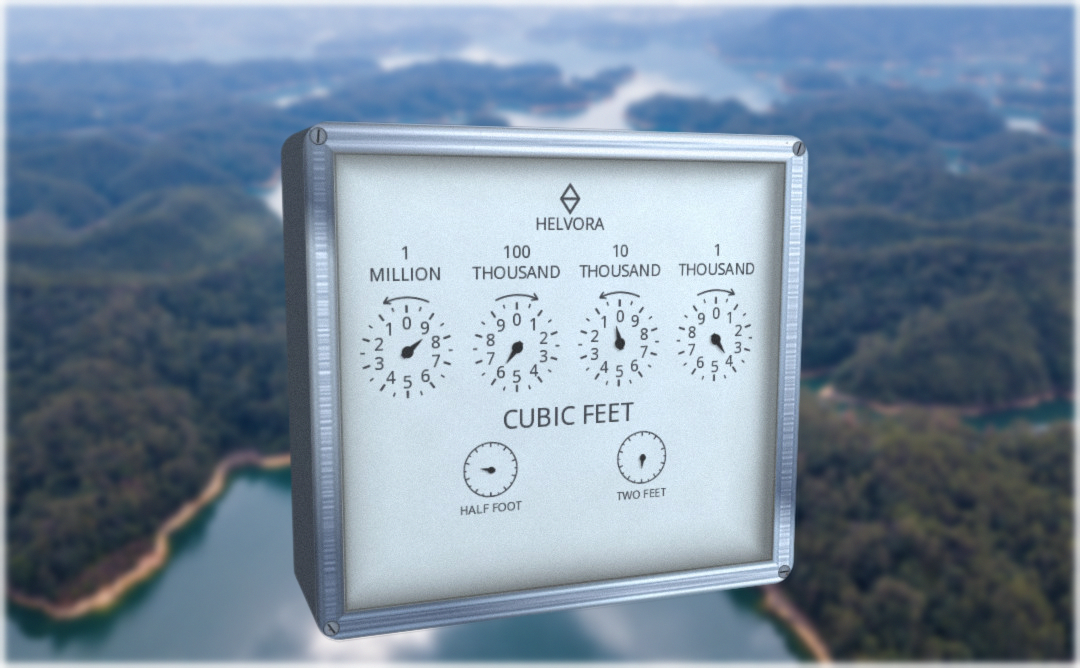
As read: **860400** ft³
